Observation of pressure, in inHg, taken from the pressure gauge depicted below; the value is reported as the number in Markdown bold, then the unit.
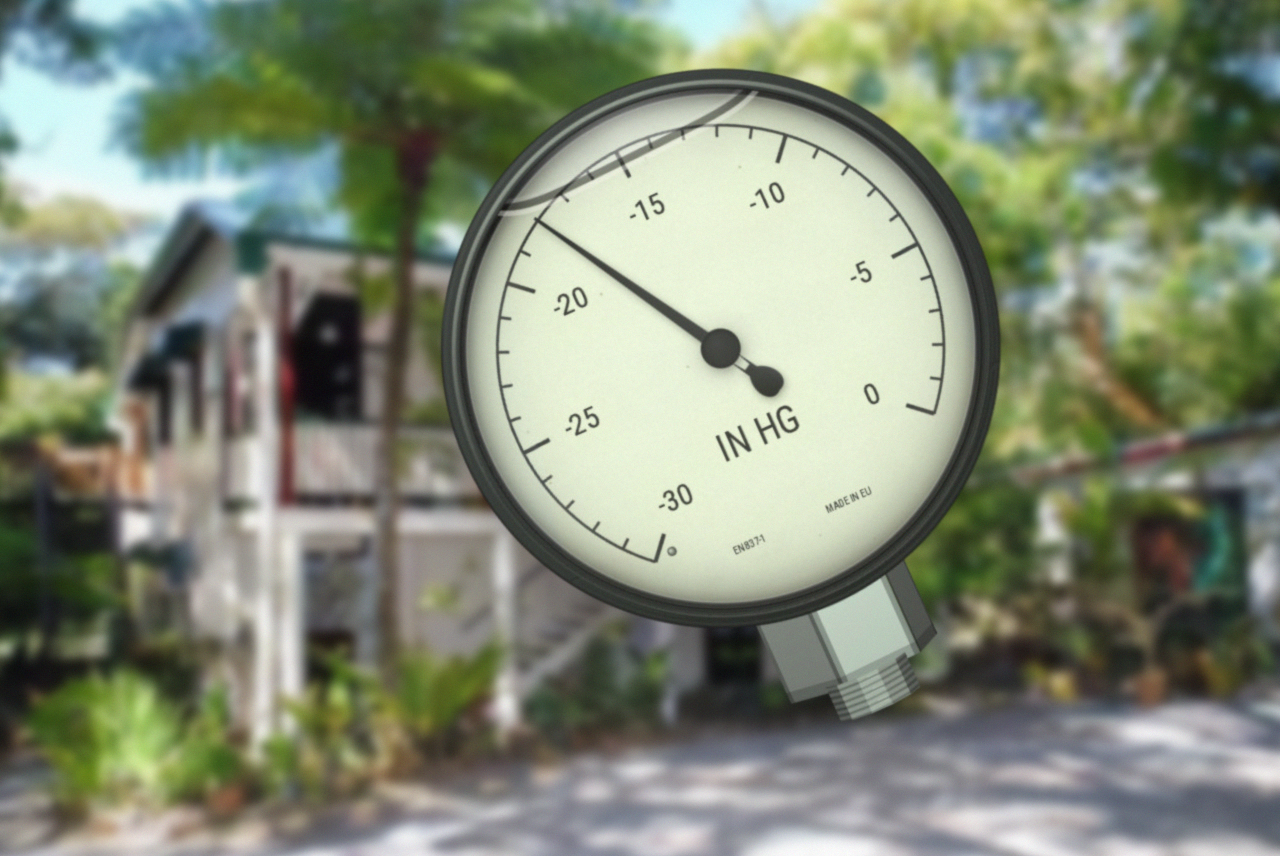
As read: **-18** inHg
